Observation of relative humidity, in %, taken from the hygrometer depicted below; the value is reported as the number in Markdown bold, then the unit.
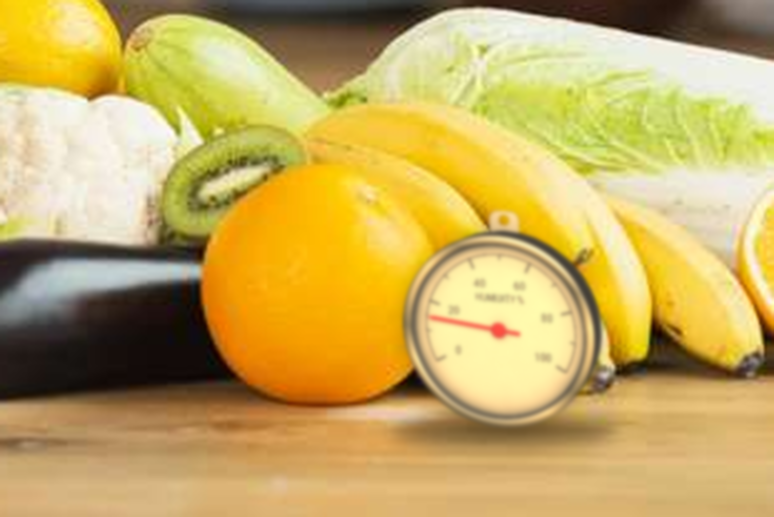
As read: **15** %
